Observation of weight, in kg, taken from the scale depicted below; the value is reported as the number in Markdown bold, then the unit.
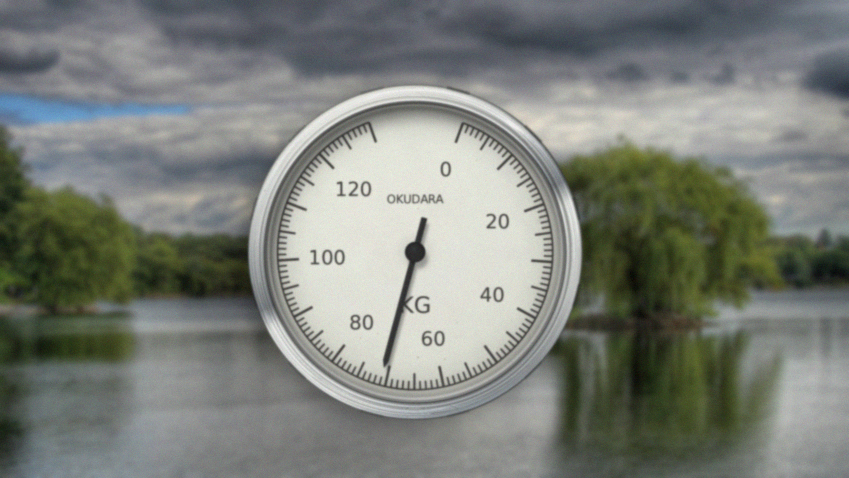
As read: **71** kg
